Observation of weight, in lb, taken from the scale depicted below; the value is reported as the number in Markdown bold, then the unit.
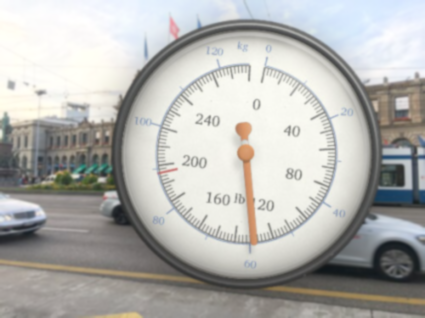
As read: **130** lb
